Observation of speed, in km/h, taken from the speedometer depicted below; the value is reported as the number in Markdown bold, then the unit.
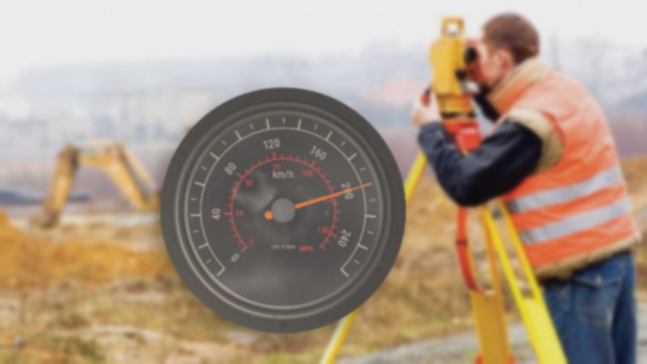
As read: **200** km/h
